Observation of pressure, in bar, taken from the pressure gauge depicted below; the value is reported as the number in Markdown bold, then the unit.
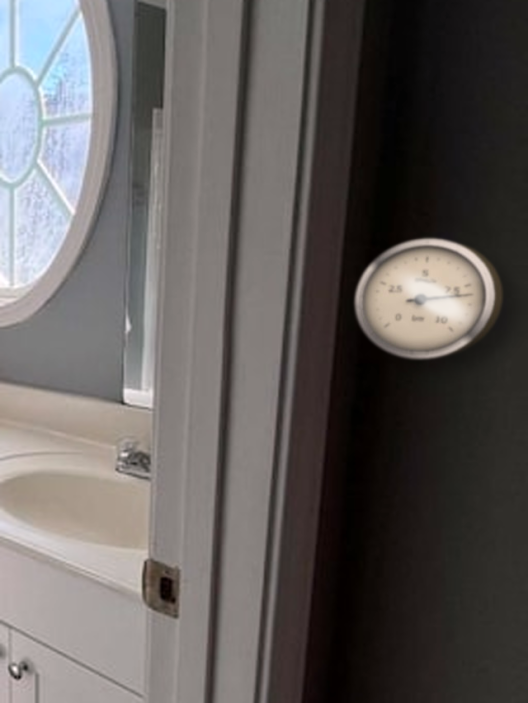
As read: **8** bar
